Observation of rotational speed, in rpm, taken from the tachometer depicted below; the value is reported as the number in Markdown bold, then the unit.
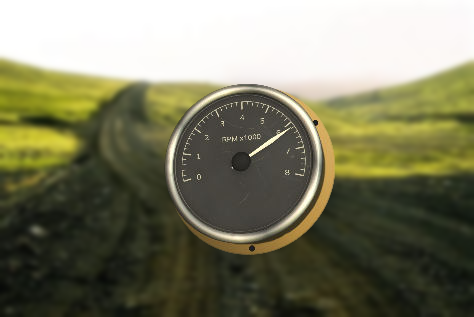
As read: **6200** rpm
